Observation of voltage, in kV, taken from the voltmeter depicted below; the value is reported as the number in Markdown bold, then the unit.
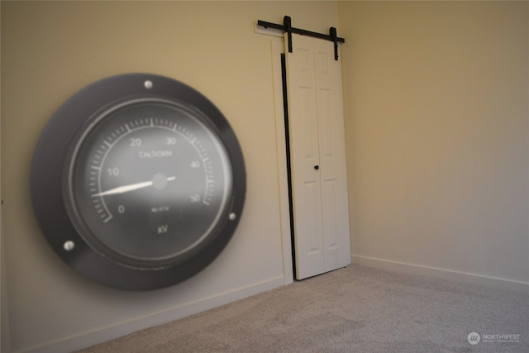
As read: **5** kV
